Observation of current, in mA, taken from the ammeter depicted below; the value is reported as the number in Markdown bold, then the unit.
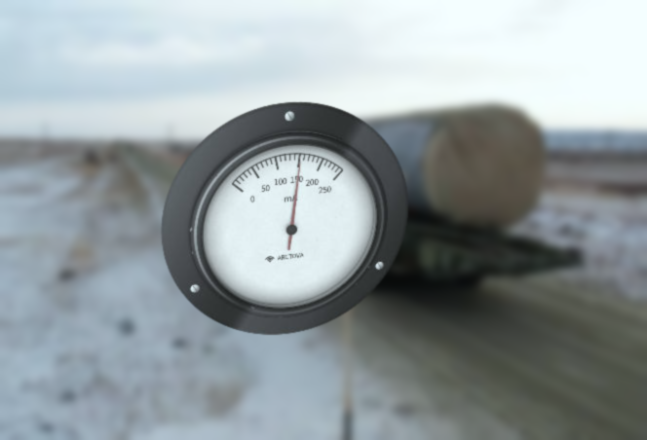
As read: **150** mA
